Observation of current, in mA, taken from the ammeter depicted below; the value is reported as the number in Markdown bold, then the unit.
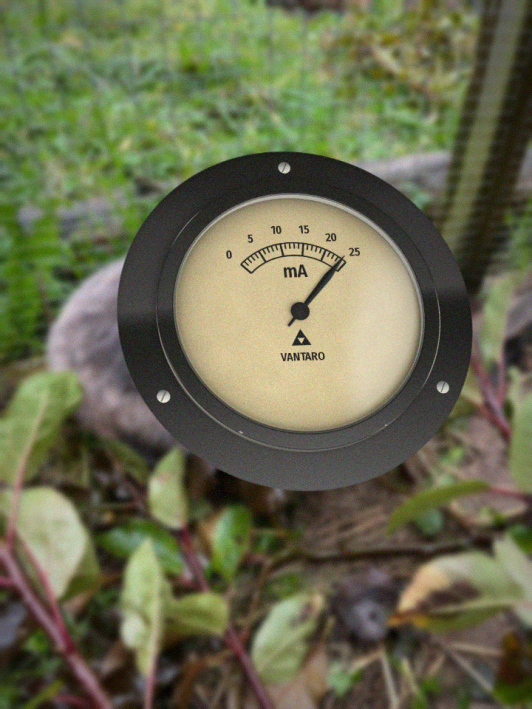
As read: **24** mA
